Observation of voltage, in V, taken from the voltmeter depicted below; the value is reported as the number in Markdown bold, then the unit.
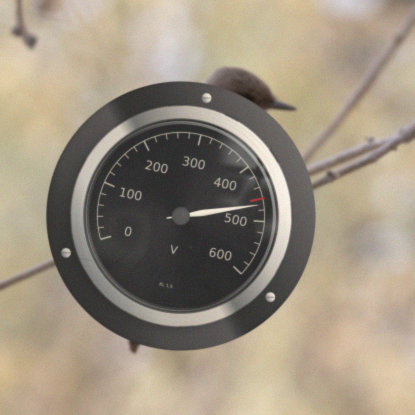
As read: **470** V
